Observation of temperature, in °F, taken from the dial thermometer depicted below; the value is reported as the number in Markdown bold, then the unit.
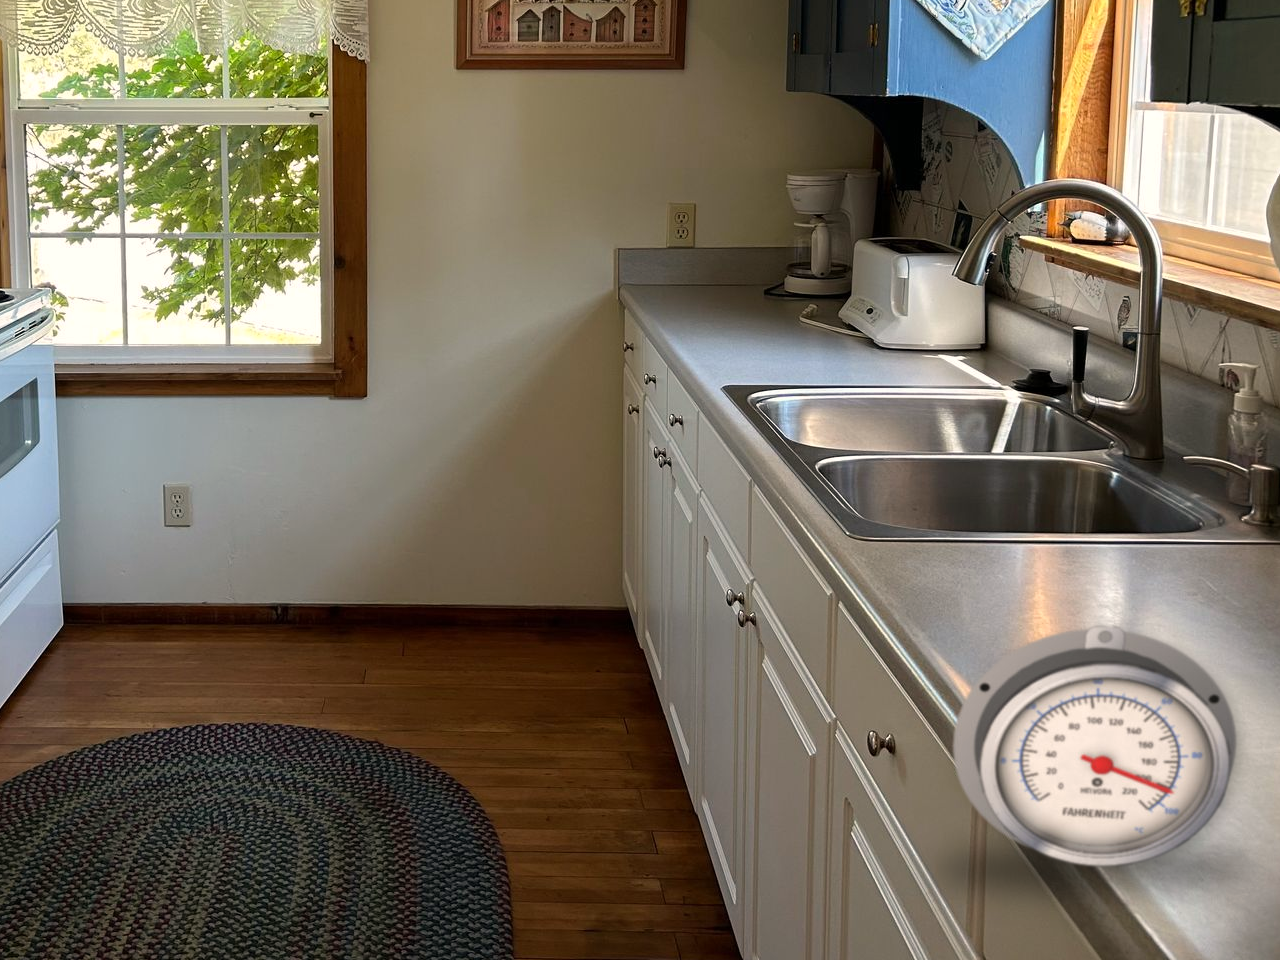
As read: **200** °F
